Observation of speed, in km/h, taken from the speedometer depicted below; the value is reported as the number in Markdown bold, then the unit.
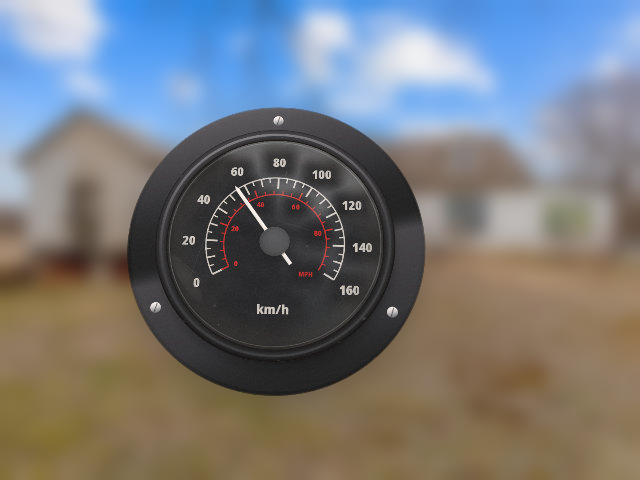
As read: **55** km/h
